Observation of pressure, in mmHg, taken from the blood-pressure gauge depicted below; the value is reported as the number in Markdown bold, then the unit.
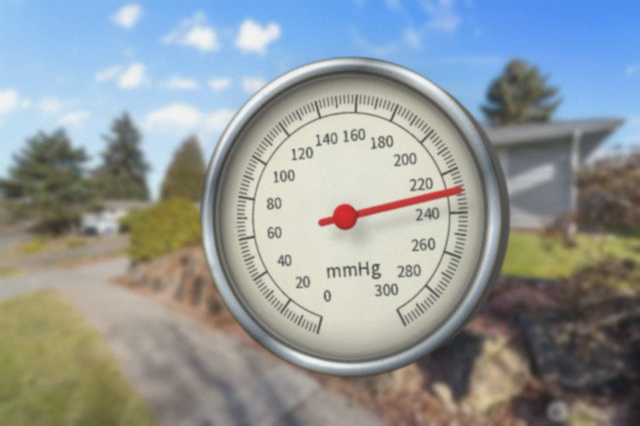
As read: **230** mmHg
